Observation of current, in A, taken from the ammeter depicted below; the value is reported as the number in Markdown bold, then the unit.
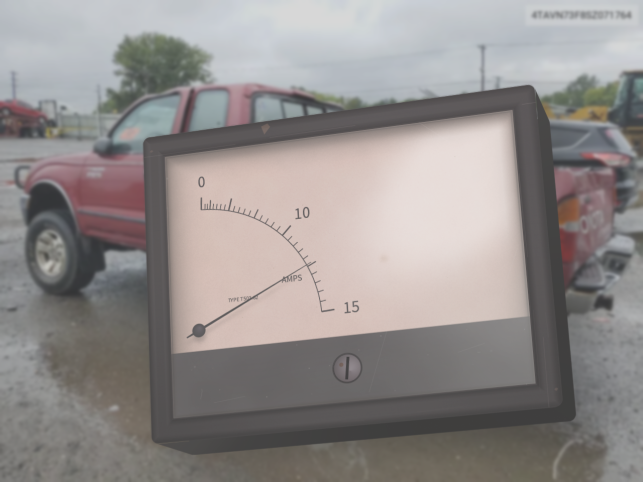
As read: **12.5** A
